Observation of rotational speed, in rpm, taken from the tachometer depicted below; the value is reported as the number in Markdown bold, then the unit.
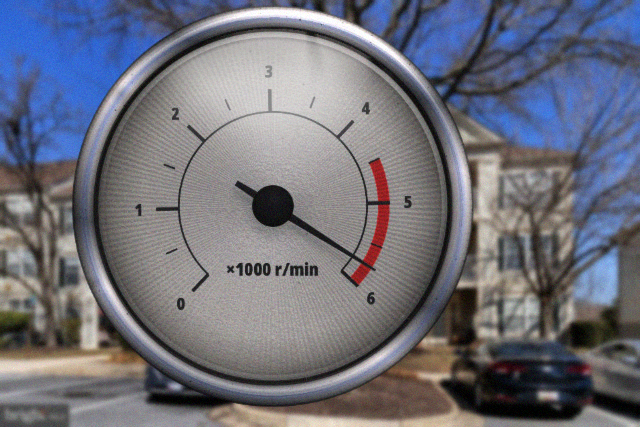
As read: **5750** rpm
